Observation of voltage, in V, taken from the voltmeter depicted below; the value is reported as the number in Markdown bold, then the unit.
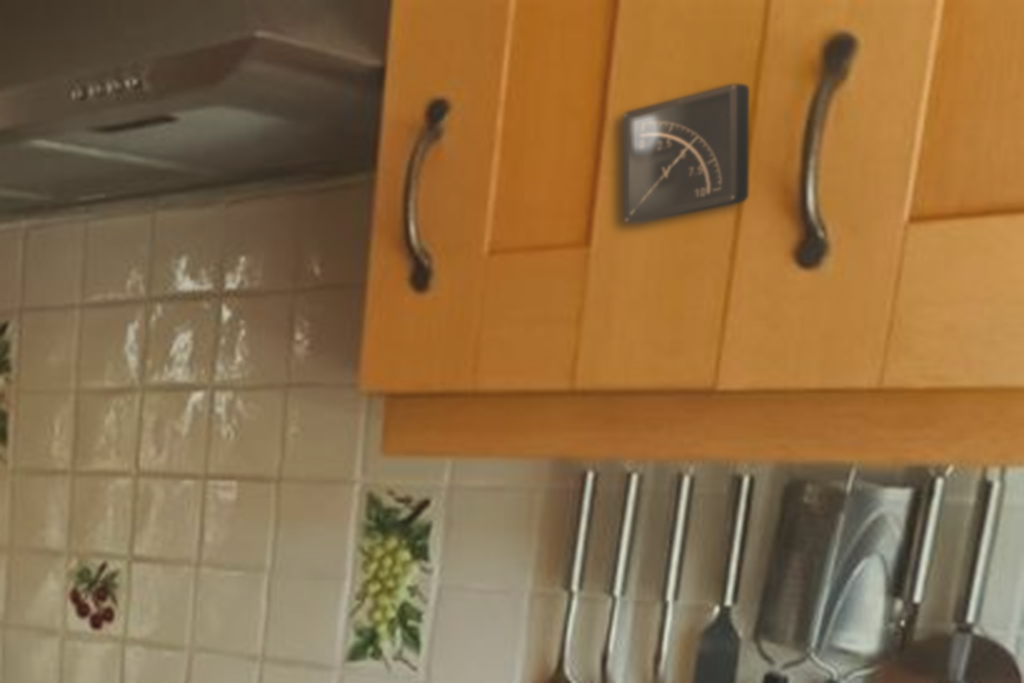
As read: **5** V
